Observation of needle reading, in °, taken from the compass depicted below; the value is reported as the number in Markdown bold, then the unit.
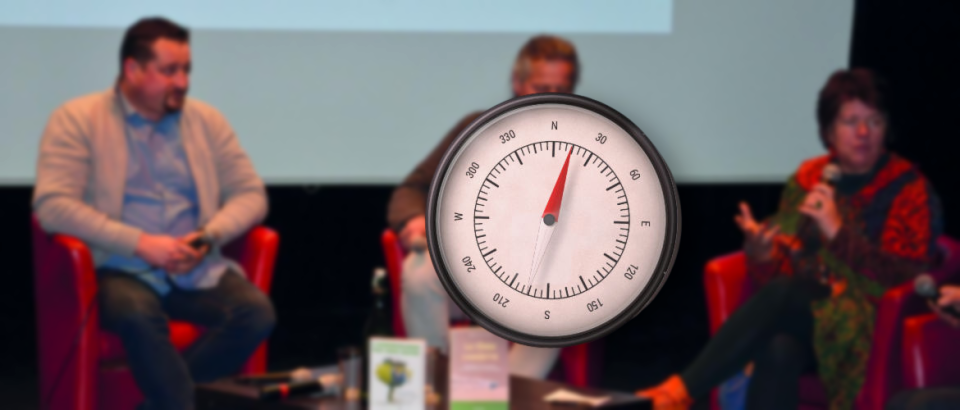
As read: **15** °
